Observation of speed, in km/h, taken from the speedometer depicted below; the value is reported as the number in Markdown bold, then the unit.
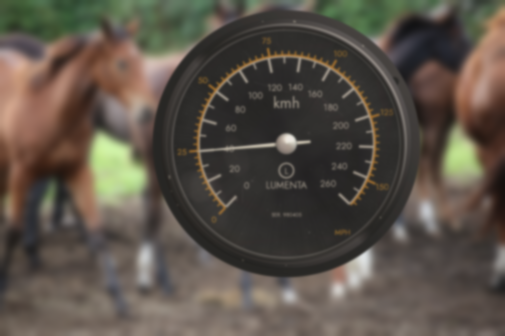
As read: **40** km/h
